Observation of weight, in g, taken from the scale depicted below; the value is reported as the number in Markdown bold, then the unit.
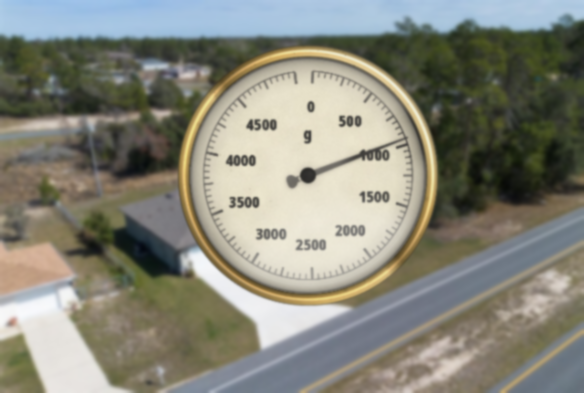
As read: **950** g
